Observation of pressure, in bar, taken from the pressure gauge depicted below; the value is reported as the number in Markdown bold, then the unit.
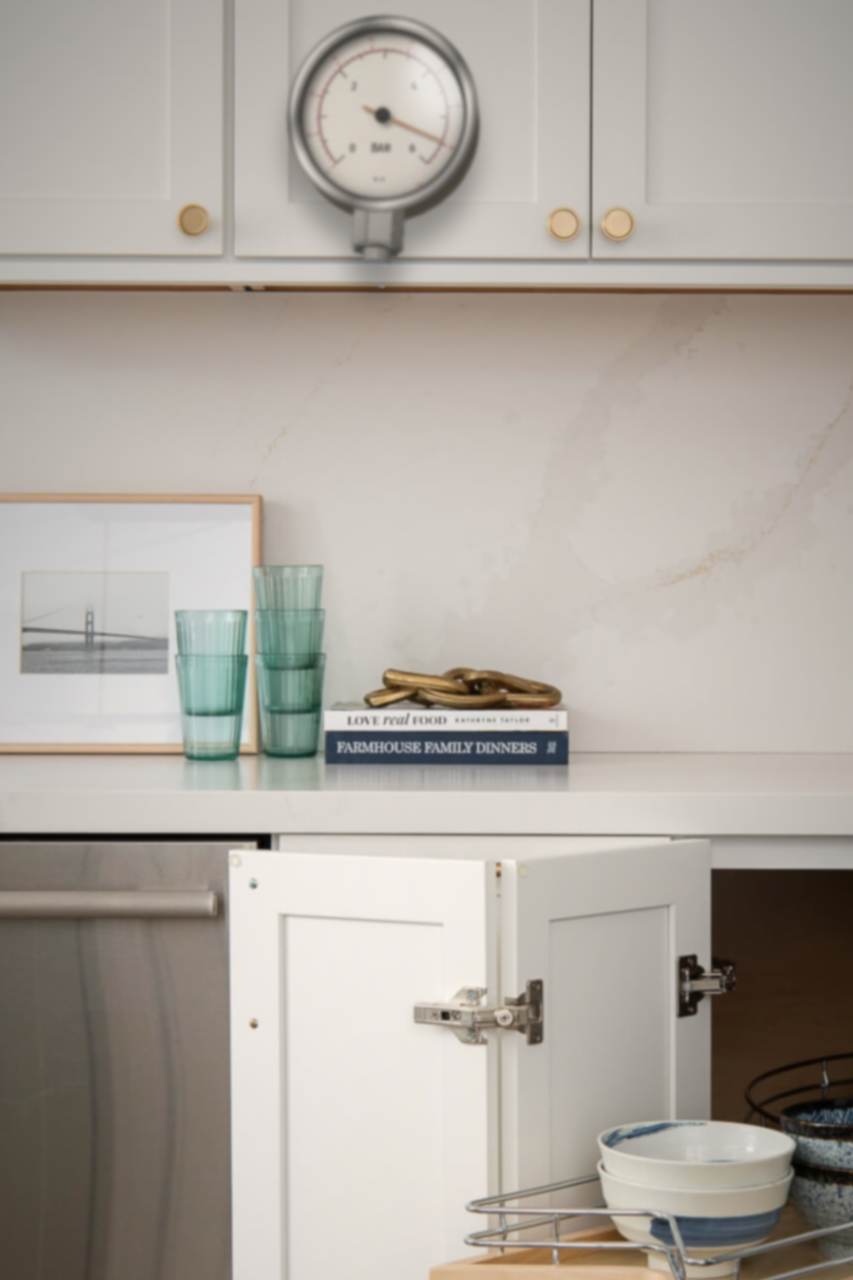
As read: **5.5** bar
